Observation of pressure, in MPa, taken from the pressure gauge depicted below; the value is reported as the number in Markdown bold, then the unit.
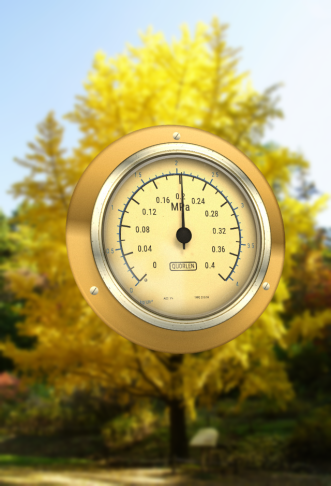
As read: **0.2** MPa
